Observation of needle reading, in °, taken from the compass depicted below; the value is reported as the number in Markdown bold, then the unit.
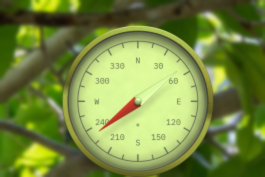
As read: **232.5** °
